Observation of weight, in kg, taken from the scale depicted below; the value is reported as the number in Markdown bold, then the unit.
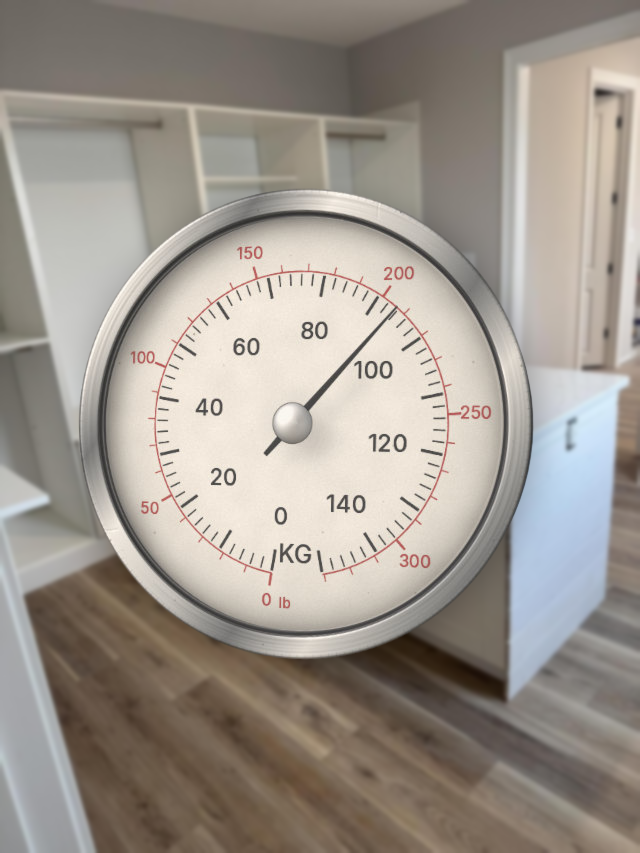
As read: **94** kg
